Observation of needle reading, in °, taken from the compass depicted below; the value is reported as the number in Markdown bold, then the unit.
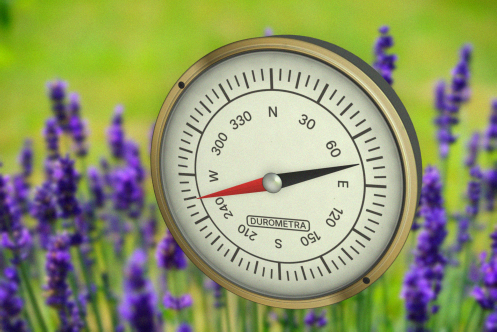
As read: **255** °
